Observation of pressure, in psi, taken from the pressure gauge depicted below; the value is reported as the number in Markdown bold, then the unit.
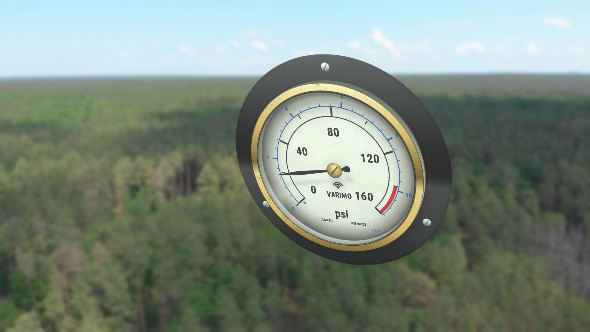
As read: **20** psi
